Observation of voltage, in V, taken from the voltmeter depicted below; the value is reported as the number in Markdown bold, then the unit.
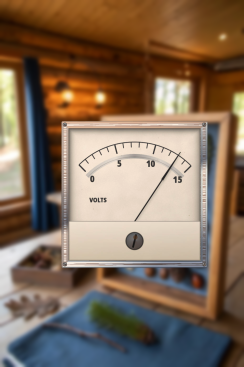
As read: **13** V
